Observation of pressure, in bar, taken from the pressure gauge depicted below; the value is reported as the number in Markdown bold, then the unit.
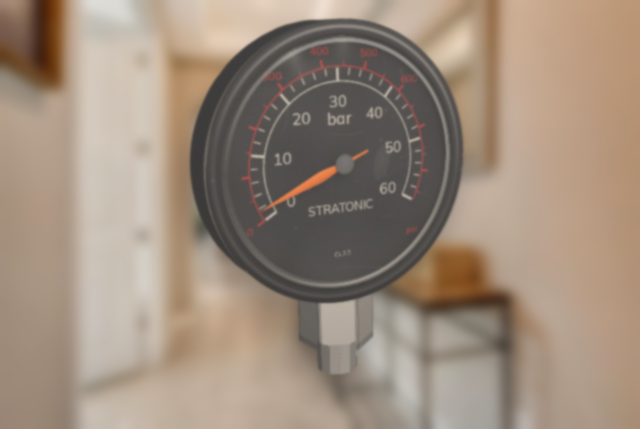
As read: **2** bar
